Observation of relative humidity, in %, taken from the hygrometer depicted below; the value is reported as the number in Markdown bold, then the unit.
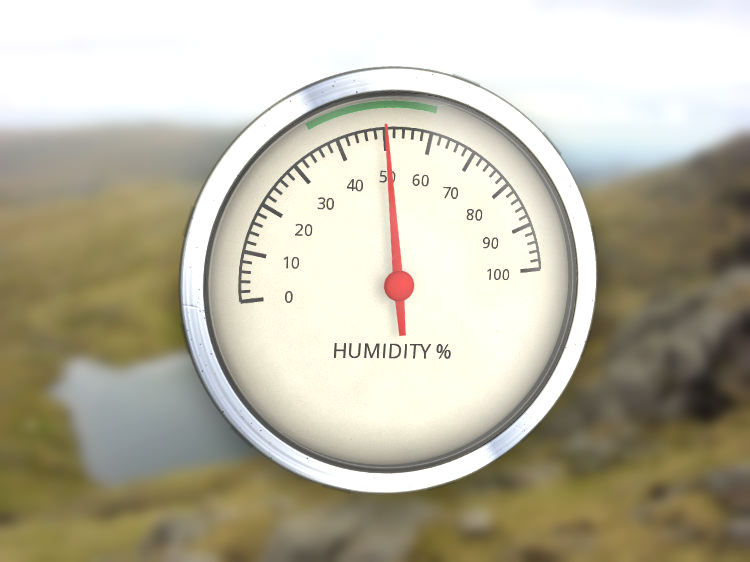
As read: **50** %
